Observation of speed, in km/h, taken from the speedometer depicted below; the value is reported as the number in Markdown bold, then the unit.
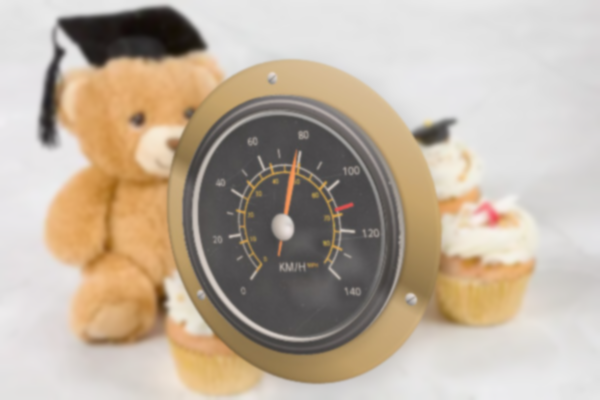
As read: **80** km/h
